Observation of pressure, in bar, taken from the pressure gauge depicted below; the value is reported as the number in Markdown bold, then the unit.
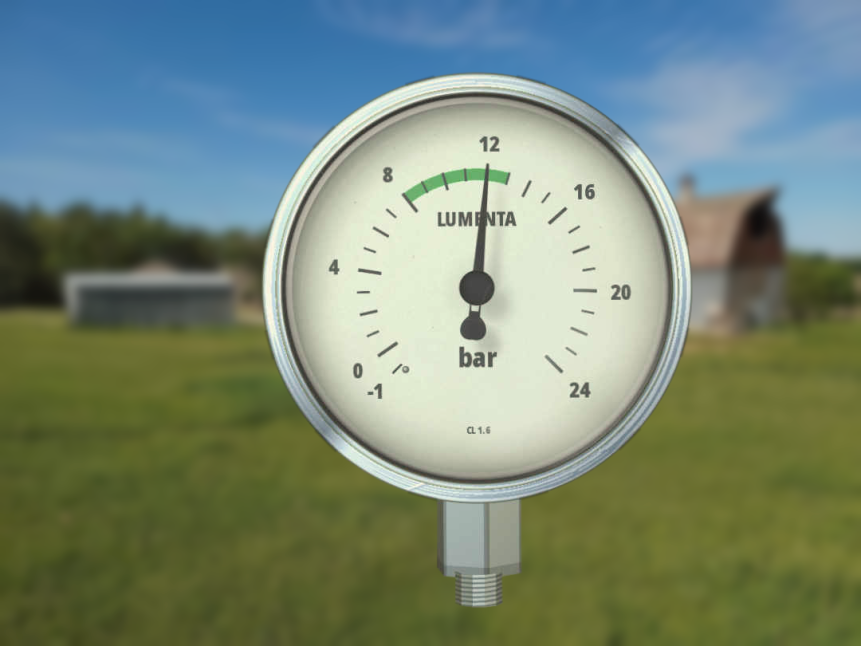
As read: **12** bar
